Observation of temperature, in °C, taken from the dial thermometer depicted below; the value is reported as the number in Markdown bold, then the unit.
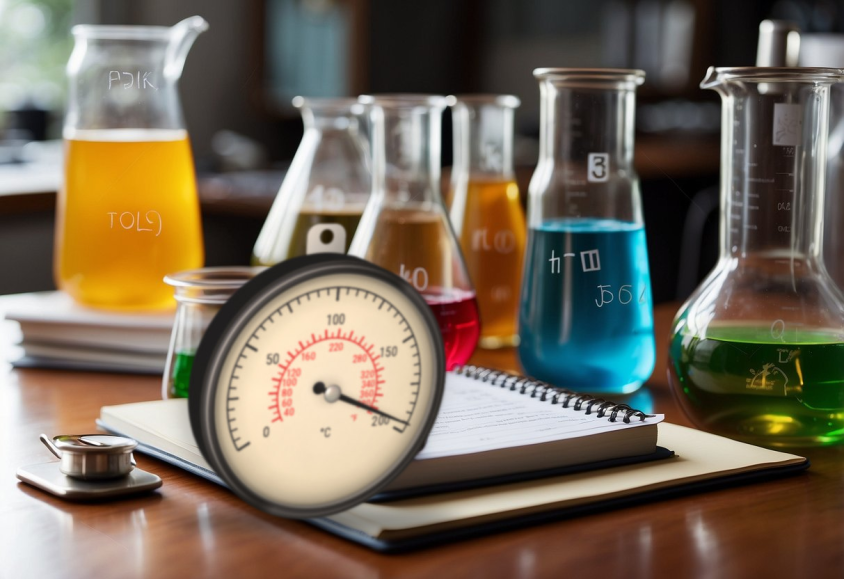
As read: **195** °C
